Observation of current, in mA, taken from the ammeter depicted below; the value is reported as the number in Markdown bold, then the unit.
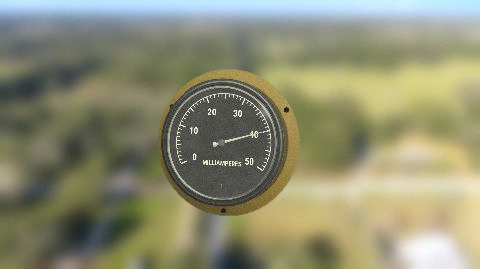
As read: **40** mA
